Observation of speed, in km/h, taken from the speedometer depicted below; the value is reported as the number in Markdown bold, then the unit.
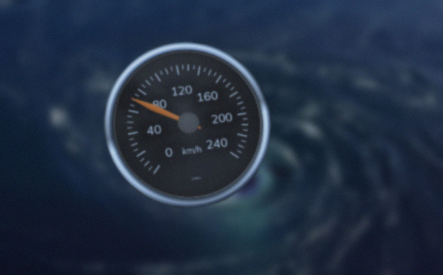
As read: **70** km/h
